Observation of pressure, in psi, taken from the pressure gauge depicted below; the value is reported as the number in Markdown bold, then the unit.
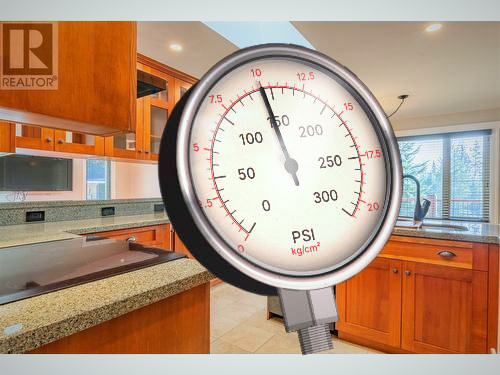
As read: **140** psi
